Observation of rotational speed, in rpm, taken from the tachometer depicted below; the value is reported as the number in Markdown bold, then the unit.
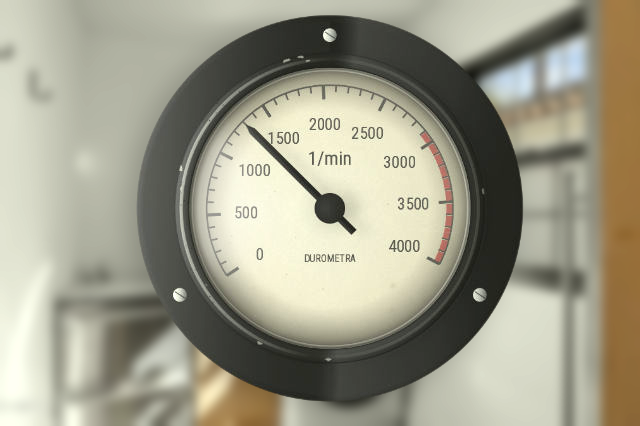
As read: **1300** rpm
